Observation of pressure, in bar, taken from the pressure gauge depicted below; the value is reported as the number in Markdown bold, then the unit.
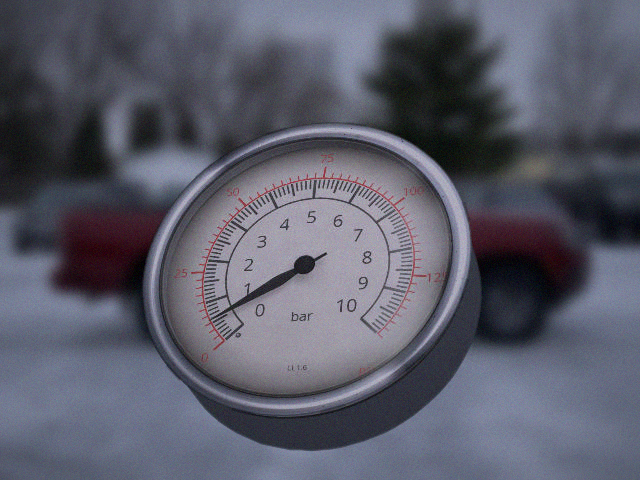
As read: **0.5** bar
